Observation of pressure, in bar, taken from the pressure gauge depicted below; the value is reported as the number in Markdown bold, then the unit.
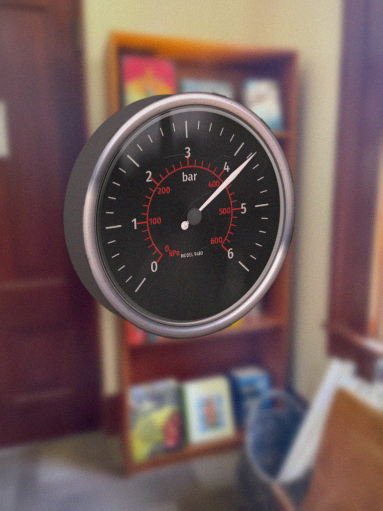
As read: **4.2** bar
